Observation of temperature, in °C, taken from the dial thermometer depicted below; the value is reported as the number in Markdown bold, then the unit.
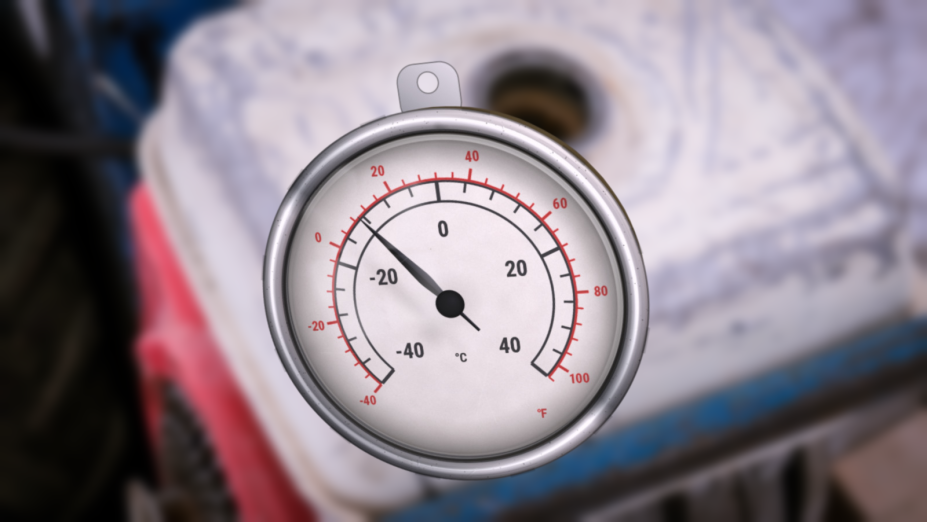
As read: **-12** °C
